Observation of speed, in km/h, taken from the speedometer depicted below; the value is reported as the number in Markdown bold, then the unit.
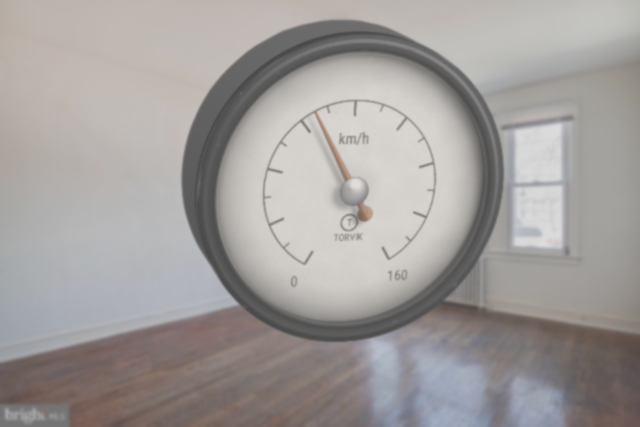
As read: **65** km/h
